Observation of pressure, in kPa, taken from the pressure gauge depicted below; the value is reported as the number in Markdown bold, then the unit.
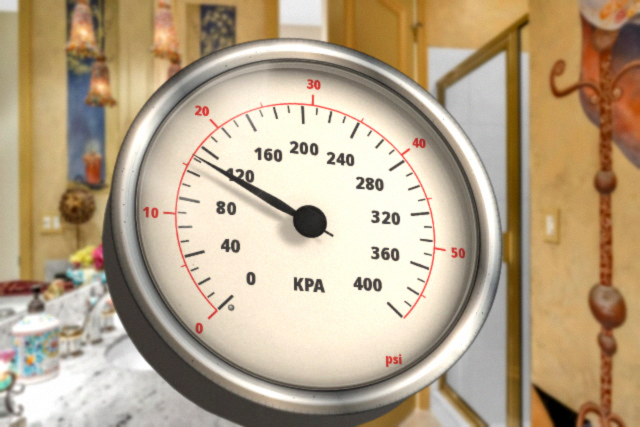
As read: **110** kPa
